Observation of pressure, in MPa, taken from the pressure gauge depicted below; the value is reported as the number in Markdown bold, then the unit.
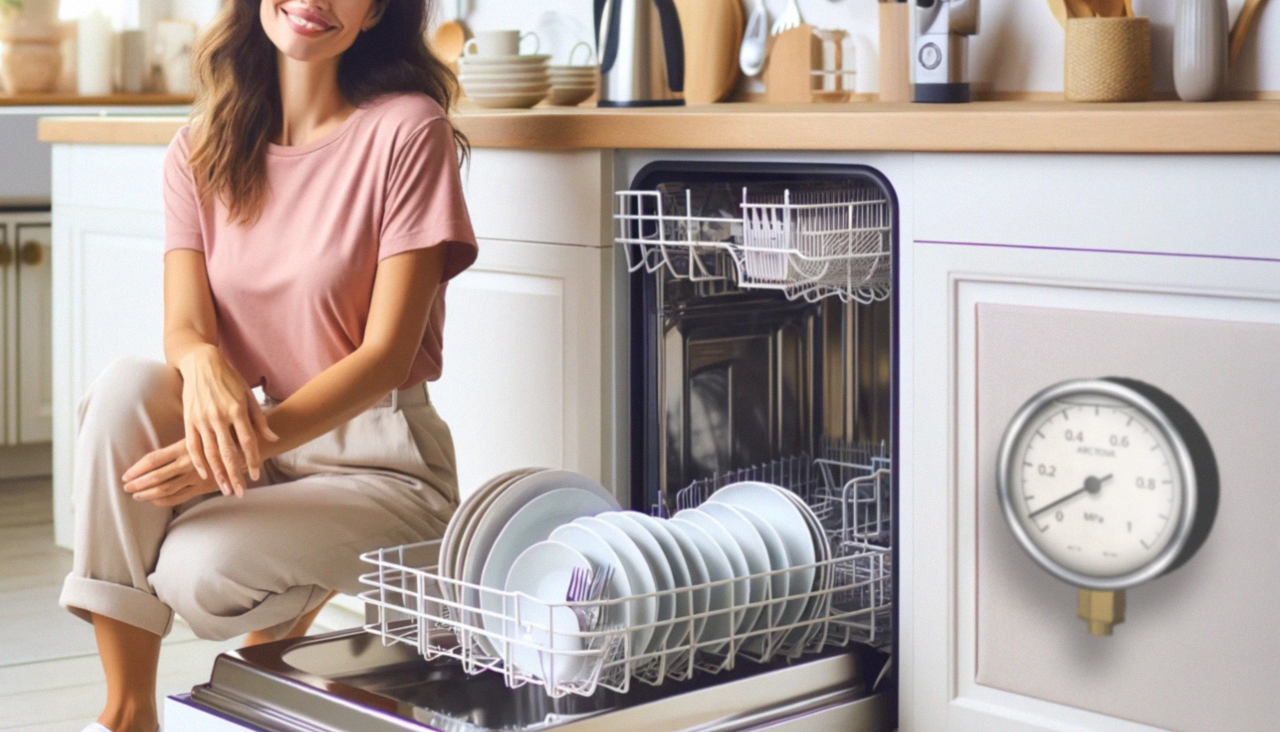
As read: **0.05** MPa
